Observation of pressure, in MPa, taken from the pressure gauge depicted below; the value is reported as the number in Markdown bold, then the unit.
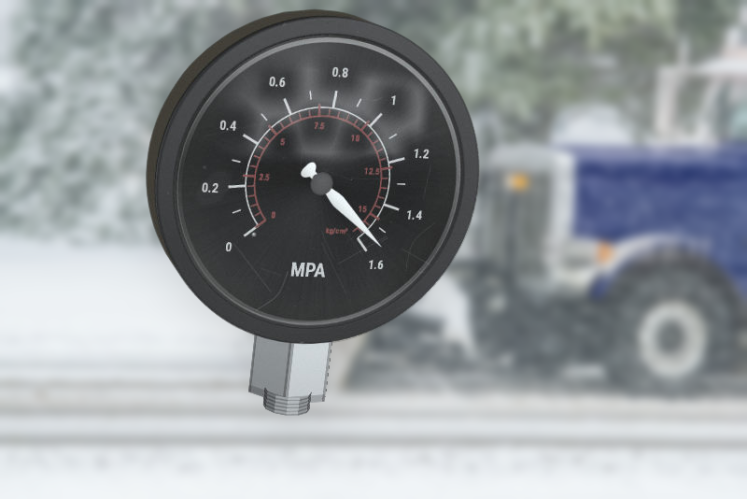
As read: **1.55** MPa
